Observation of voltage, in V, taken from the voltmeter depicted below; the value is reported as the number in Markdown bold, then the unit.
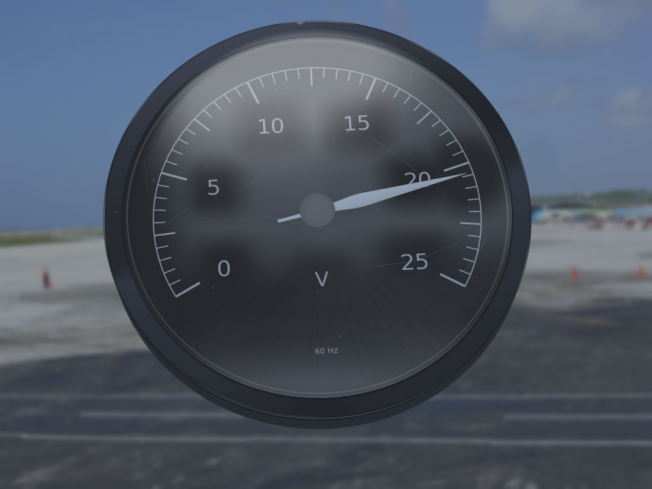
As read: **20.5** V
